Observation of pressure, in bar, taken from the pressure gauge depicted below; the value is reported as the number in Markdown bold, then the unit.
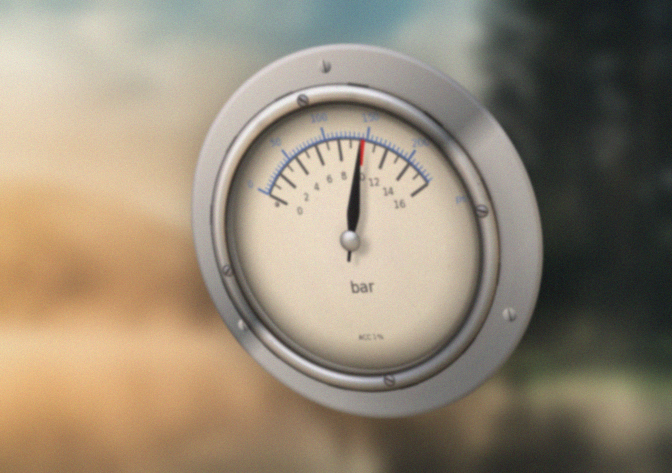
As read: **10** bar
